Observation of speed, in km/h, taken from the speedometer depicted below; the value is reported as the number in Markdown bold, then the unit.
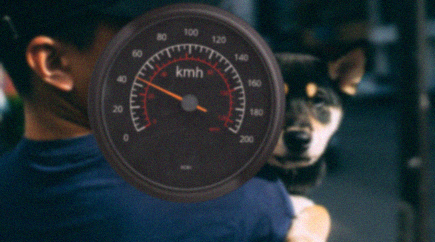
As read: **45** km/h
